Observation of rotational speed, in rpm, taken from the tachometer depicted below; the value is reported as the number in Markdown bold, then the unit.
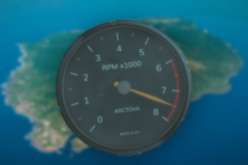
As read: **7500** rpm
